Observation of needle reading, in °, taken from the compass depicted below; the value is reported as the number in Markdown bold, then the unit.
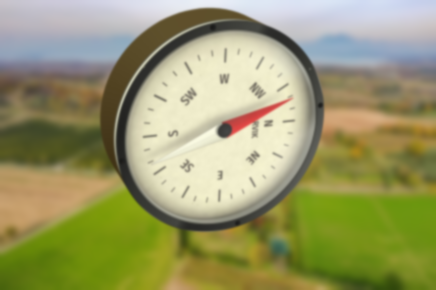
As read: **340** °
